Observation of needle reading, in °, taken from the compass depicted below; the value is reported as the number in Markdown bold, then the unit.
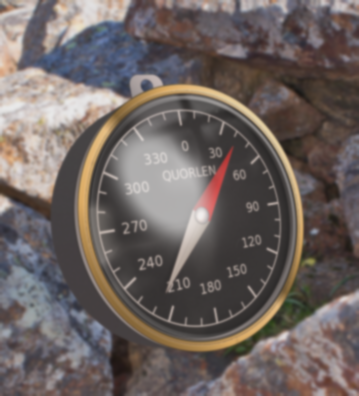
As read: **40** °
